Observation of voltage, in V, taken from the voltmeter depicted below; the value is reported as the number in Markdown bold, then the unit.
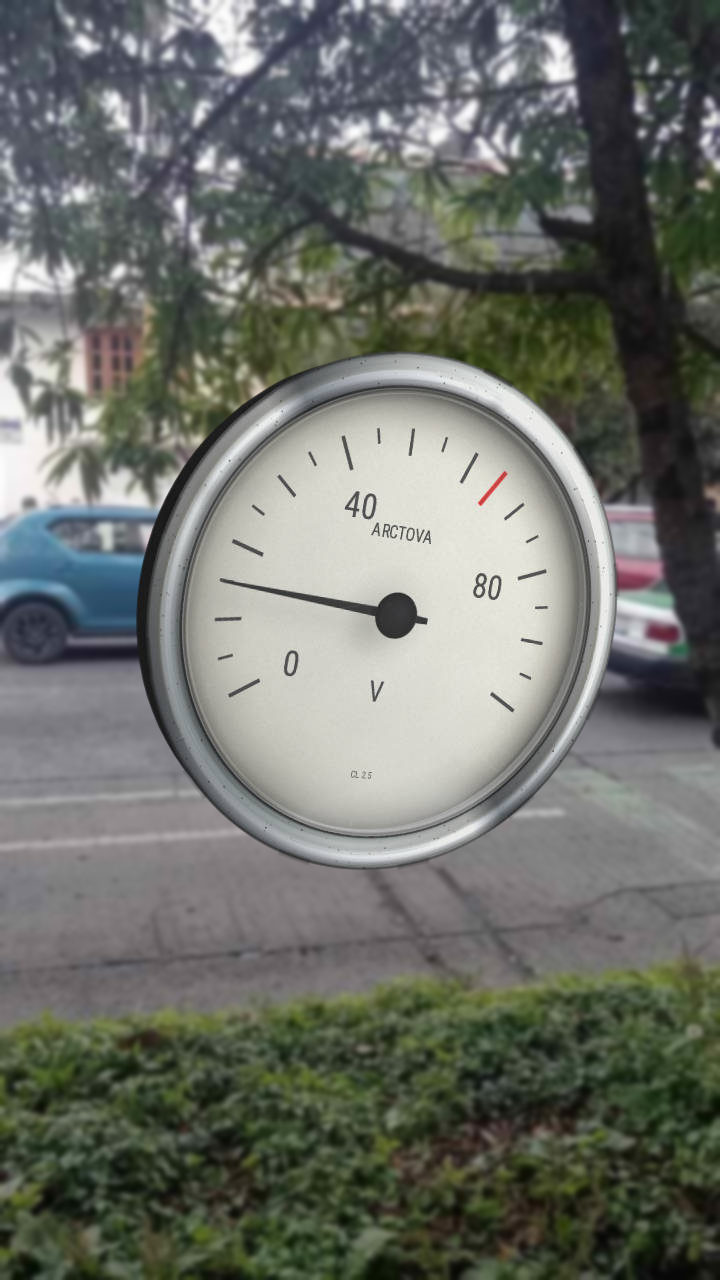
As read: **15** V
